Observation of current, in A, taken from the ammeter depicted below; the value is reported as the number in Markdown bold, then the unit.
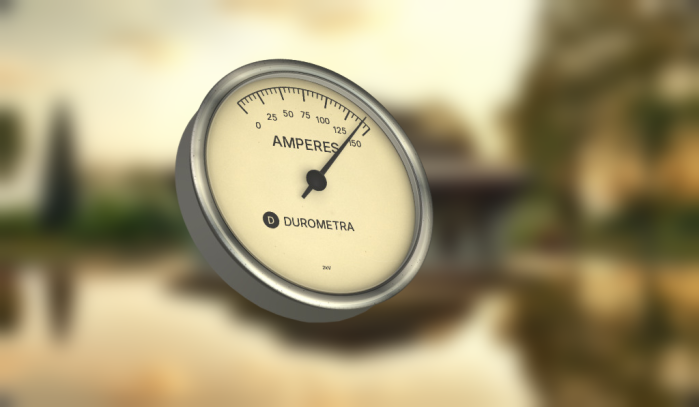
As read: **140** A
